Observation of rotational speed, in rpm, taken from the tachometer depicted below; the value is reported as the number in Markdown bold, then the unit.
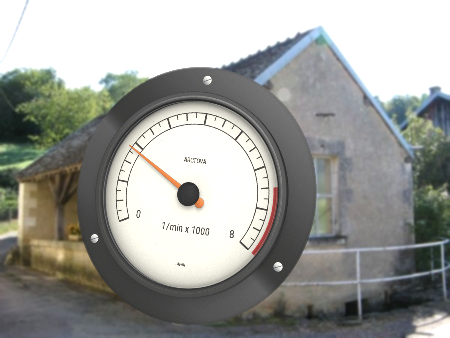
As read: **1875** rpm
